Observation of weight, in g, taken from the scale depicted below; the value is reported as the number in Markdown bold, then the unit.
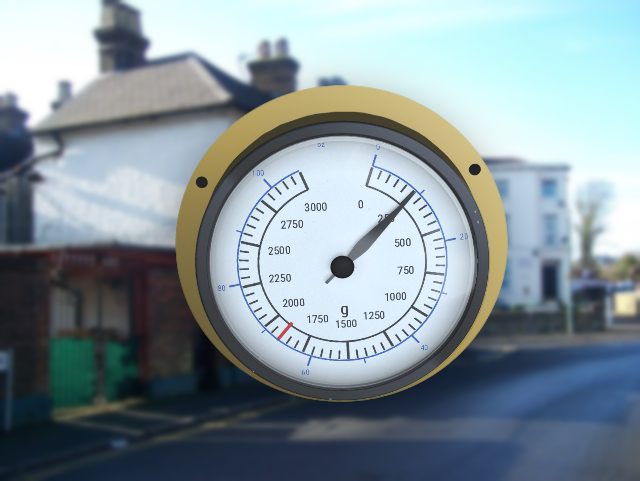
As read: **250** g
